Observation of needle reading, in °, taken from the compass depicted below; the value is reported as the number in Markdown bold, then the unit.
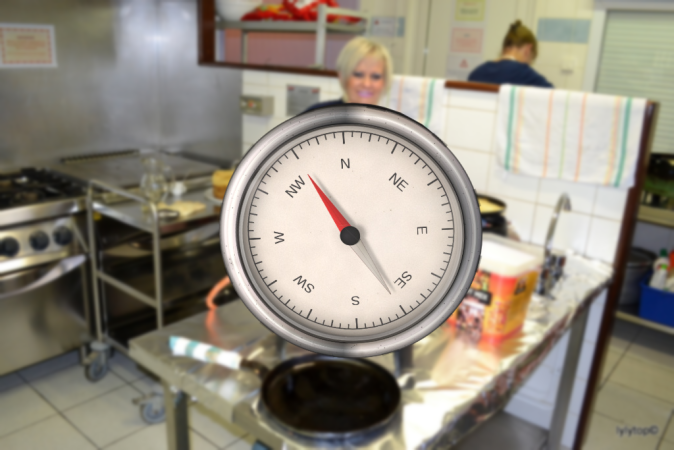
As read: **330** °
